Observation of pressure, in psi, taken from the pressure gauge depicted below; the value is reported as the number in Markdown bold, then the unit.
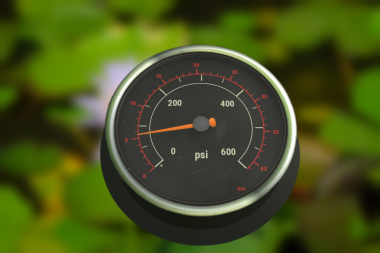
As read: **75** psi
